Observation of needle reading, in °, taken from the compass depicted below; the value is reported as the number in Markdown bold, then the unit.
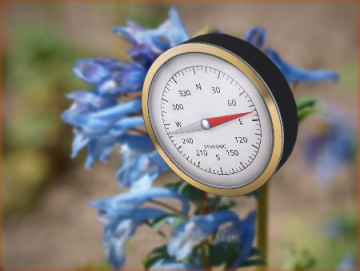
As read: **80** °
